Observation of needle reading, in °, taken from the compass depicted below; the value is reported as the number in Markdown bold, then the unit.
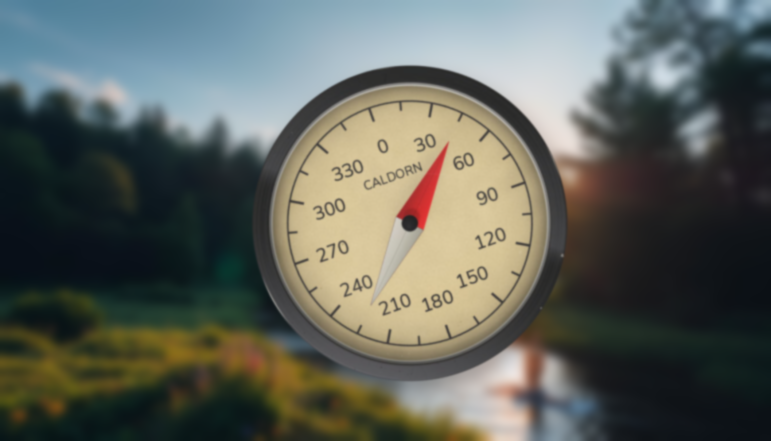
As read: **45** °
